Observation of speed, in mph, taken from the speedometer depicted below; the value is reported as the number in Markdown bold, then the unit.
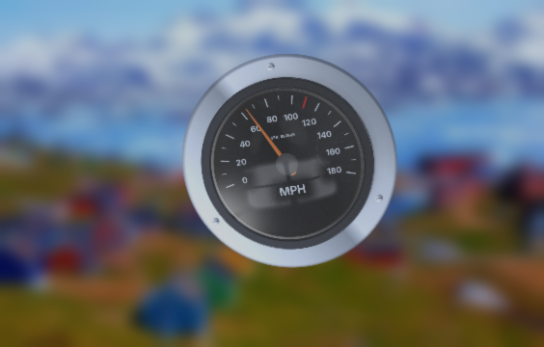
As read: **65** mph
